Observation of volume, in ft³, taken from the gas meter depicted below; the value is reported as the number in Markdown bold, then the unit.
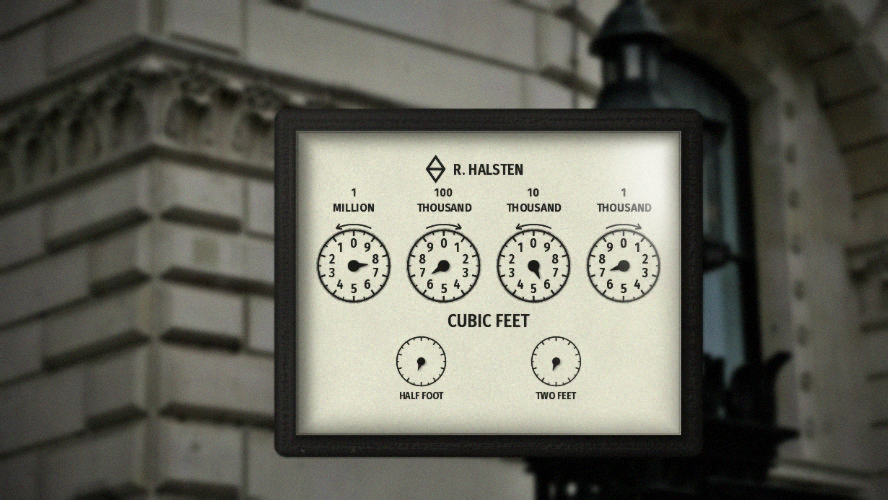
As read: **765700** ft³
